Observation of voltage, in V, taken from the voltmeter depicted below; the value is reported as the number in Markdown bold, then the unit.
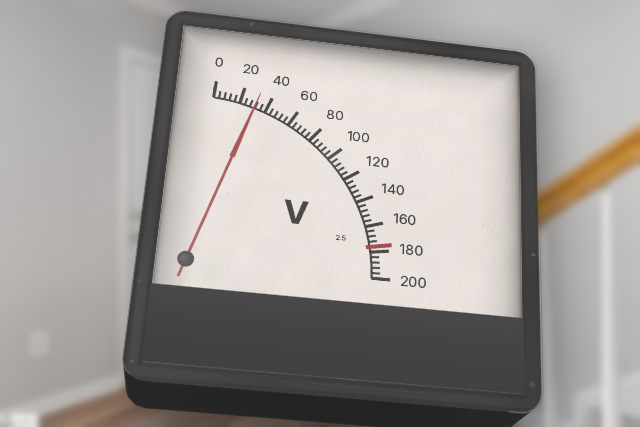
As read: **32** V
